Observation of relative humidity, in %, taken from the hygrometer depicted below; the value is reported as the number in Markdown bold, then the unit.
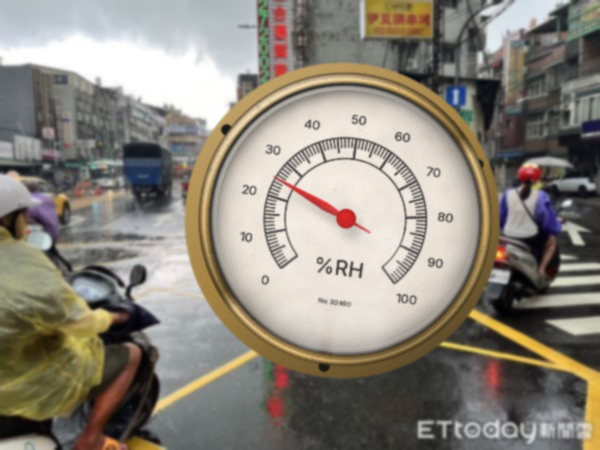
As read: **25** %
